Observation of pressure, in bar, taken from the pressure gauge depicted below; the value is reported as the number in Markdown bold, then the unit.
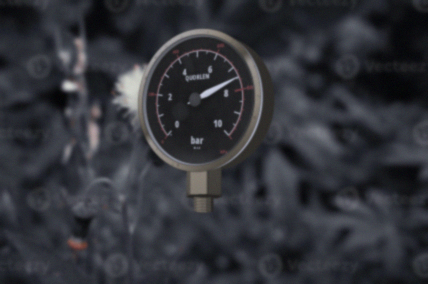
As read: **7.5** bar
